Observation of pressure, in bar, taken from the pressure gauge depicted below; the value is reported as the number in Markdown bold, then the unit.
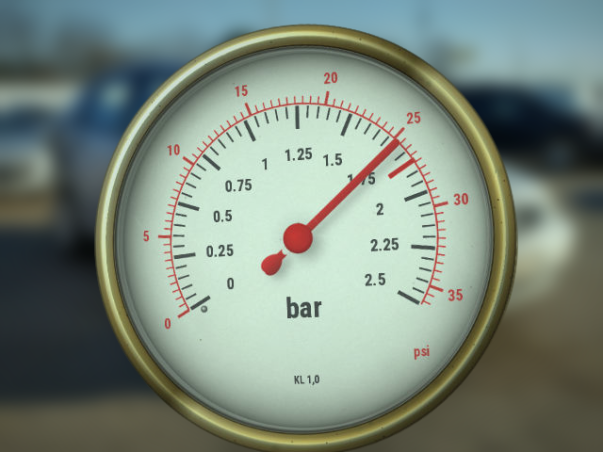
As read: **1.75** bar
